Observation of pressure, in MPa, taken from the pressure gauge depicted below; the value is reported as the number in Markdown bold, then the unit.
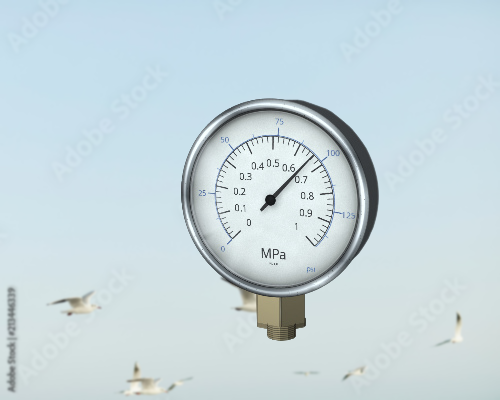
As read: **0.66** MPa
